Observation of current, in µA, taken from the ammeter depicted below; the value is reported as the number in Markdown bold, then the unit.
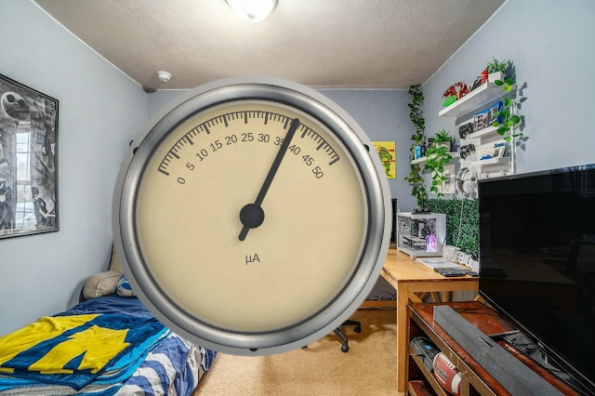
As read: **37** µA
